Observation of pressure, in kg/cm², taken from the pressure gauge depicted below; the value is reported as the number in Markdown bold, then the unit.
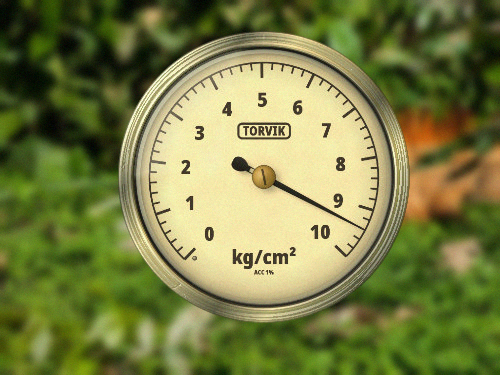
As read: **9.4** kg/cm²
